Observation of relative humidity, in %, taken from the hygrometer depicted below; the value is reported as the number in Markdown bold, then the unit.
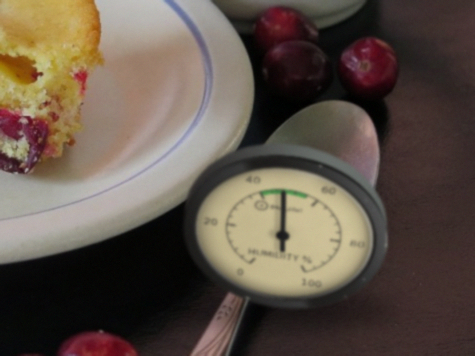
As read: **48** %
